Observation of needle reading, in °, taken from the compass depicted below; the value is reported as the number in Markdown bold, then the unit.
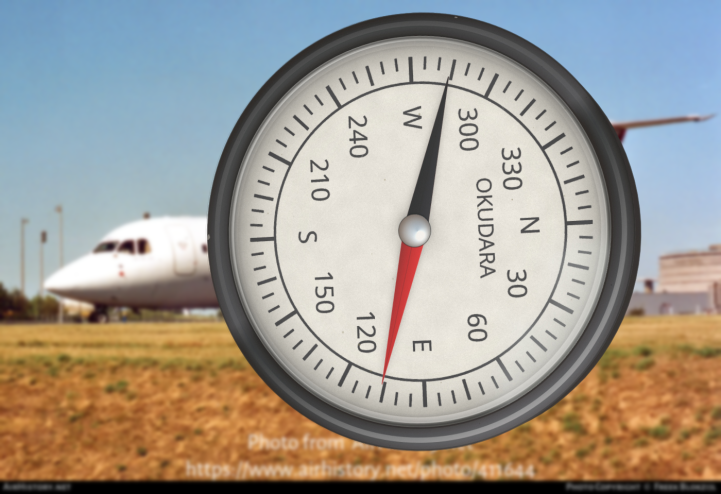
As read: **105** °
